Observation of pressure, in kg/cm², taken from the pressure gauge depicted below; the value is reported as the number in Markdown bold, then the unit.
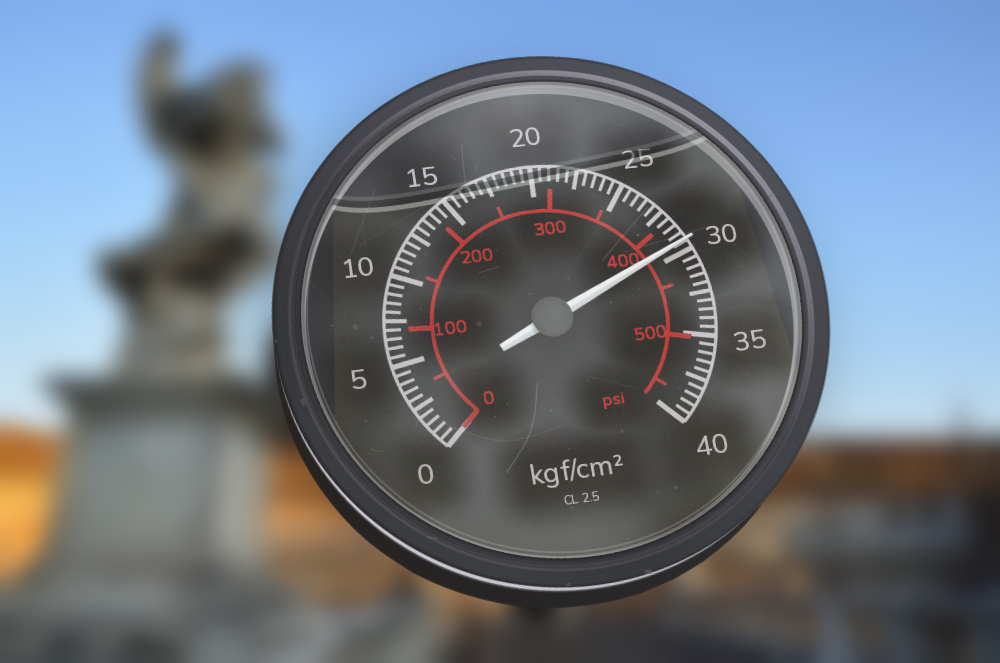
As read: **29.5** kg/cm²
